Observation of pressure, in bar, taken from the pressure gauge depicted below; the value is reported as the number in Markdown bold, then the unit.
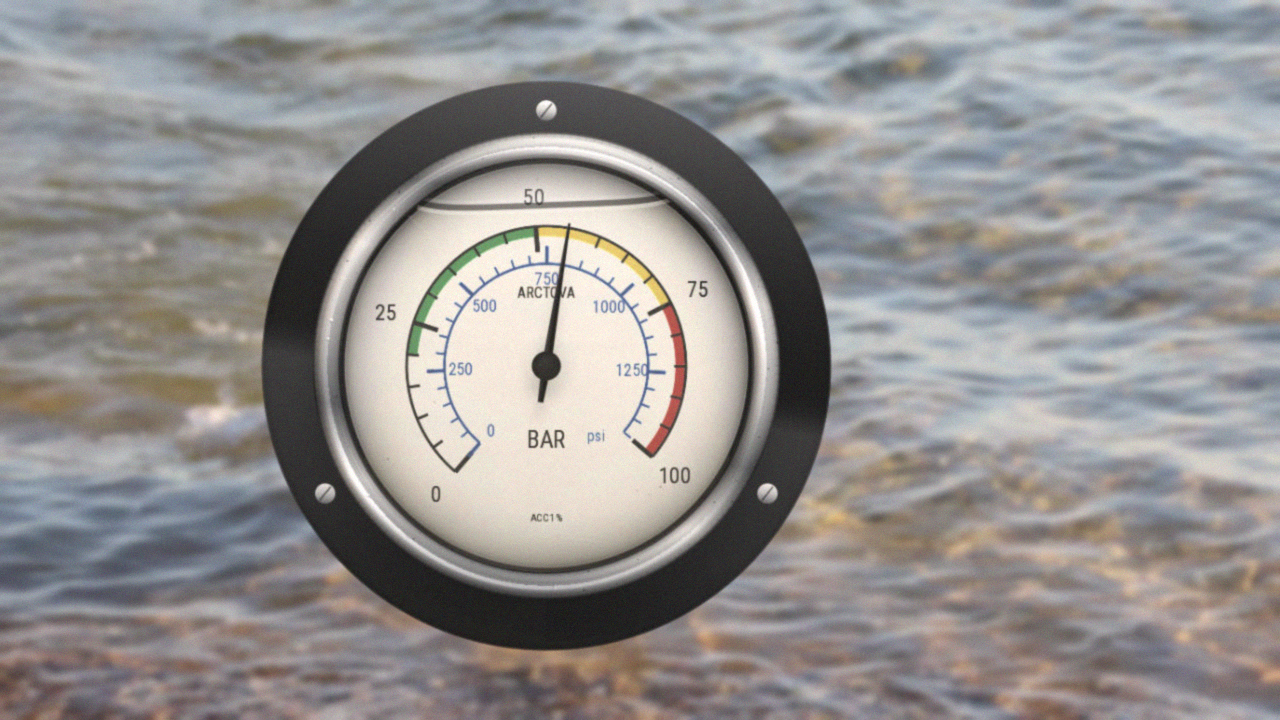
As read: **55** bar
